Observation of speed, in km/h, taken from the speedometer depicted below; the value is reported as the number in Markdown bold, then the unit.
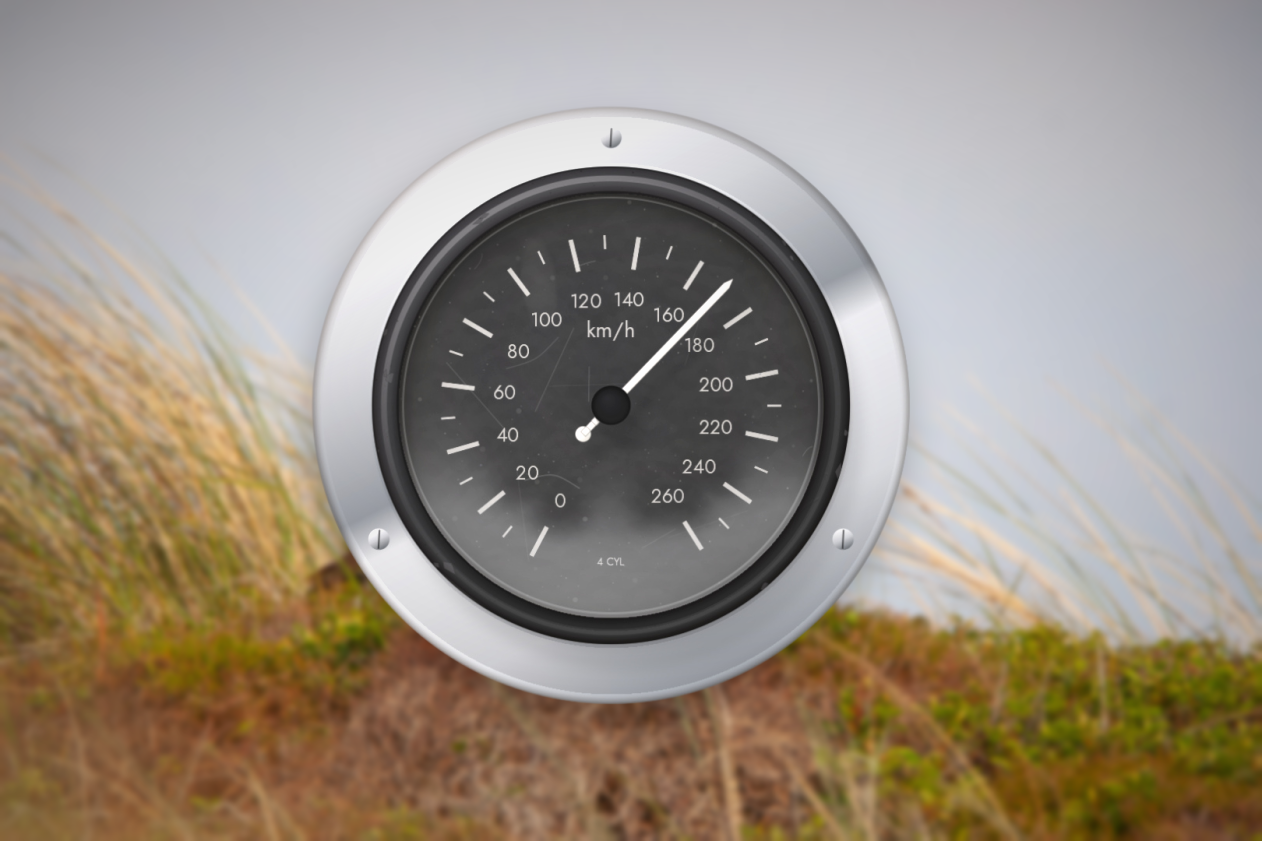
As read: **170** km/h
